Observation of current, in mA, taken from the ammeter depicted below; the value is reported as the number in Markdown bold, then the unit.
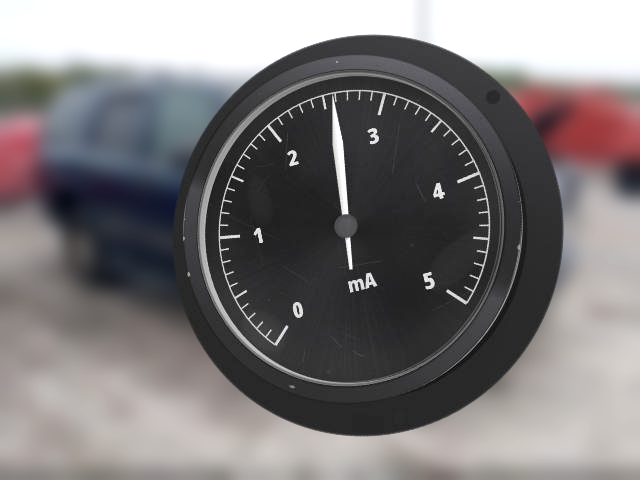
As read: **2.6** mA
